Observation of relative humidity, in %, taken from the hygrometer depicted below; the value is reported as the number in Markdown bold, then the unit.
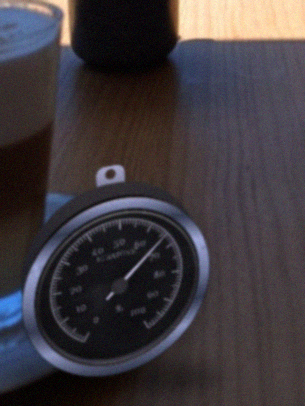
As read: **65** %
